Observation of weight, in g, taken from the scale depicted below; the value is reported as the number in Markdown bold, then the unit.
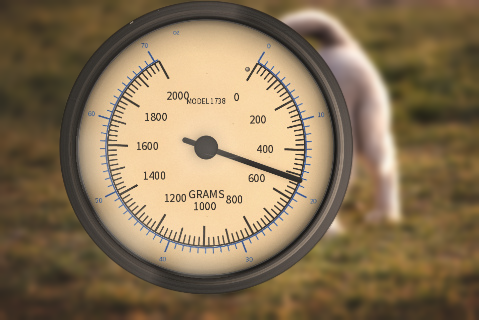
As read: **520** g
